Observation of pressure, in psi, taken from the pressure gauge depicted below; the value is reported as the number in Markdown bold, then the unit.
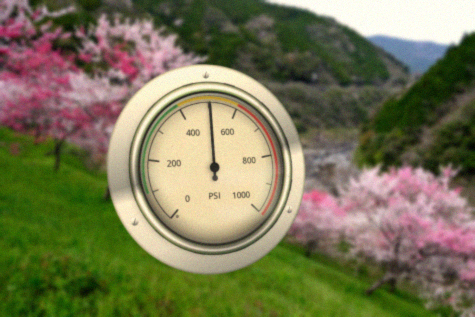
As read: **500** psi
